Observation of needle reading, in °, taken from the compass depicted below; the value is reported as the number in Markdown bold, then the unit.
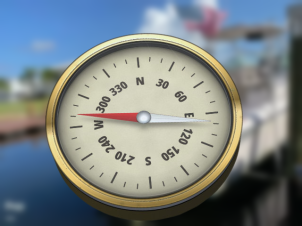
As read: **280** °
